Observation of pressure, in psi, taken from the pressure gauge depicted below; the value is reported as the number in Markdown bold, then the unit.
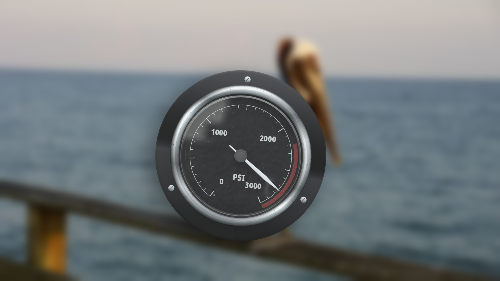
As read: **2750** psi
